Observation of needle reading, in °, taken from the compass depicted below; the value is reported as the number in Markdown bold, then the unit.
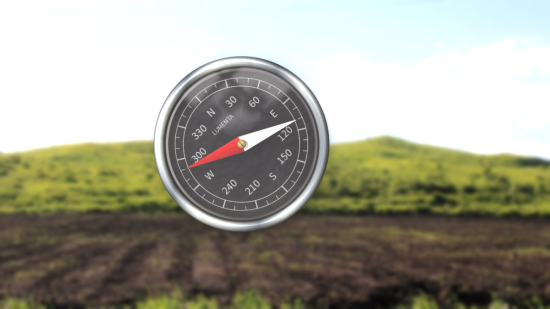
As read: **290** °
